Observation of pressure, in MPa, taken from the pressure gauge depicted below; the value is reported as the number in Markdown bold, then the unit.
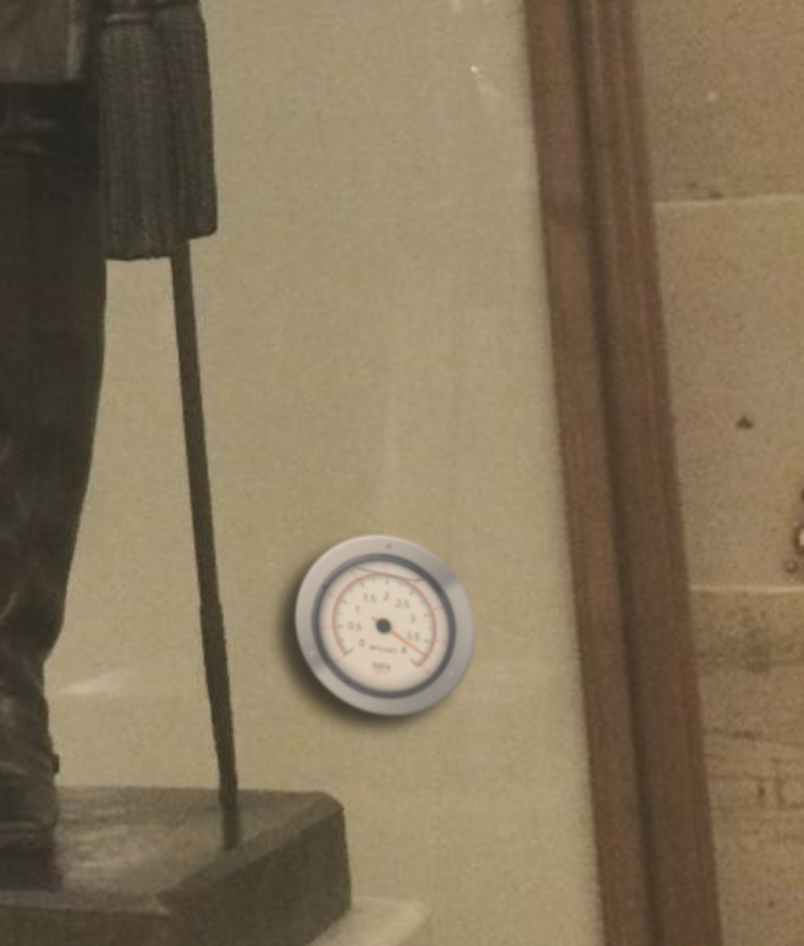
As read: **3.75** MPa
